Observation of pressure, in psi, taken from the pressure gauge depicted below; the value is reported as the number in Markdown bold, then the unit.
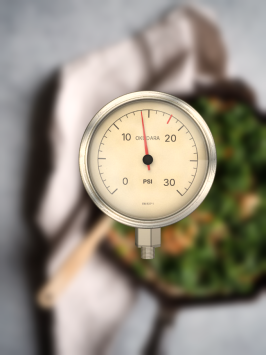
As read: **14** psi
